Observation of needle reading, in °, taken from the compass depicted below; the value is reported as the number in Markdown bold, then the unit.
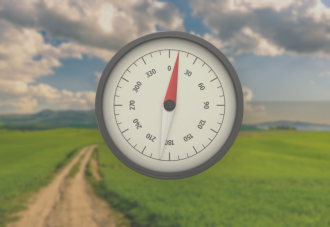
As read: **10** °
